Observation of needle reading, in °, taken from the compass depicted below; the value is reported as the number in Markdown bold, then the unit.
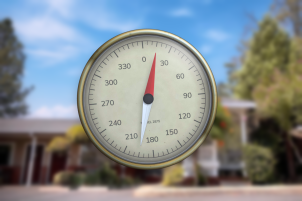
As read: **15** °
